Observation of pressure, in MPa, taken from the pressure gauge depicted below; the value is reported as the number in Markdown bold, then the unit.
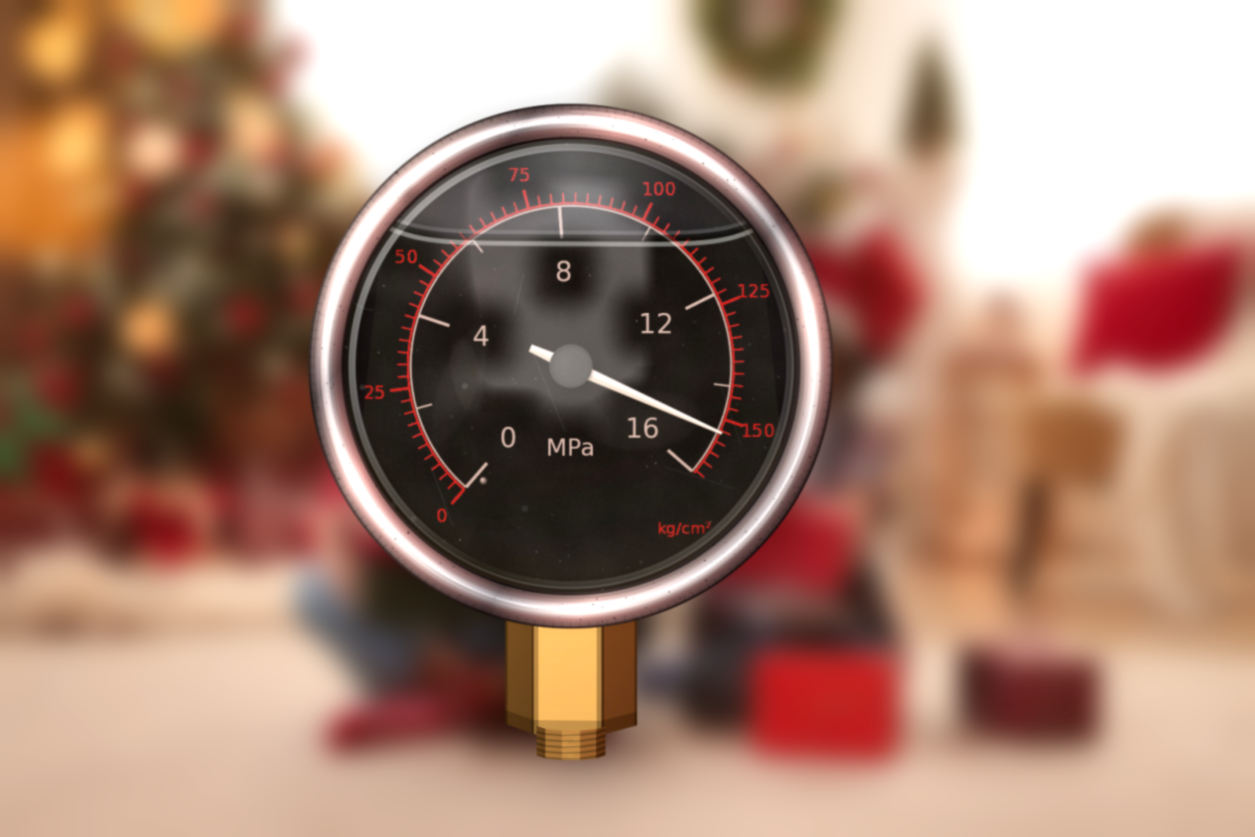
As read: **15** MPa
